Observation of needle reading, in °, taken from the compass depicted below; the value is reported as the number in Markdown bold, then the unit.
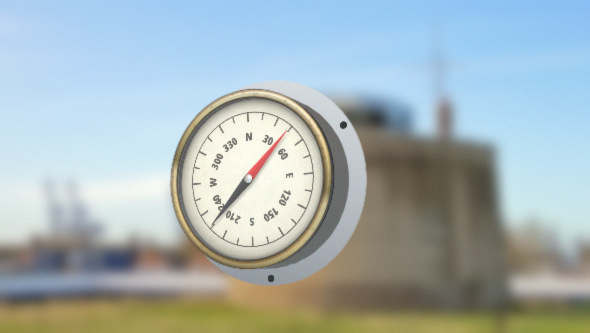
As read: **45** °
